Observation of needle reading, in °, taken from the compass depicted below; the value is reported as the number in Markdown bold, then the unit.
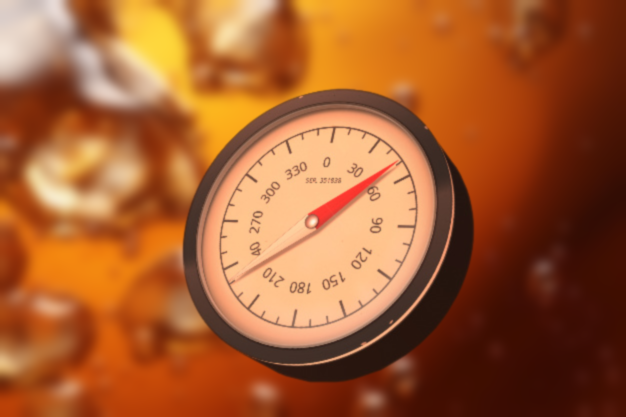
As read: **50** °
